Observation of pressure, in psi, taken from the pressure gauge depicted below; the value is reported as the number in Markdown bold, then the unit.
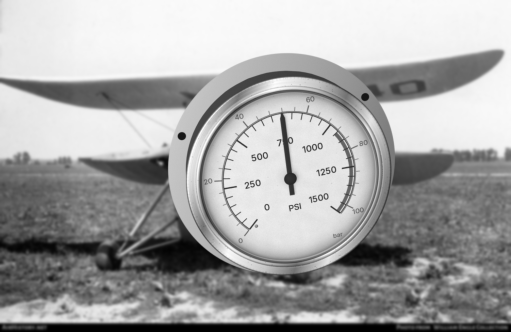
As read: **750** psi
